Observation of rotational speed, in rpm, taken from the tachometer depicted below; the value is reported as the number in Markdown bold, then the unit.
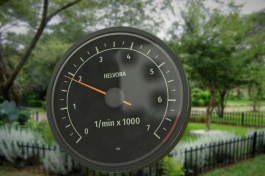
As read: **1875** rpm
